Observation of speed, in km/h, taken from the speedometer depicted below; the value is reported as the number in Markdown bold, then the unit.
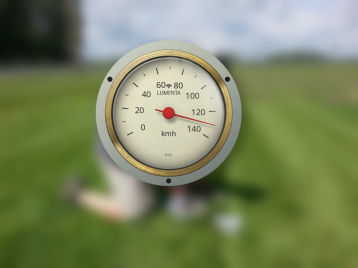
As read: **130** km/h
